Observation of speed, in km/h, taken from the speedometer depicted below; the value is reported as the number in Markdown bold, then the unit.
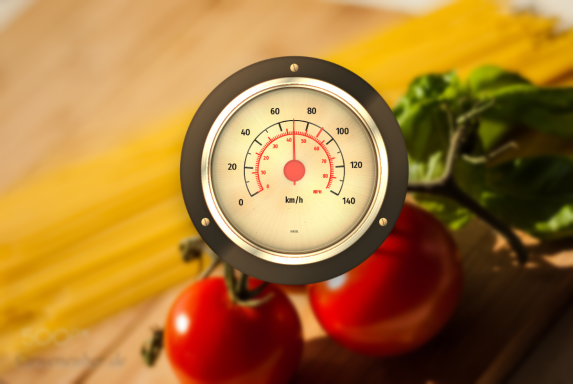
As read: **70** km/h
